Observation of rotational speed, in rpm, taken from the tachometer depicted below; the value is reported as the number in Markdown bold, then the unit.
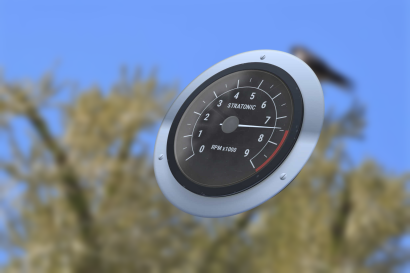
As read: **7500** rpm
